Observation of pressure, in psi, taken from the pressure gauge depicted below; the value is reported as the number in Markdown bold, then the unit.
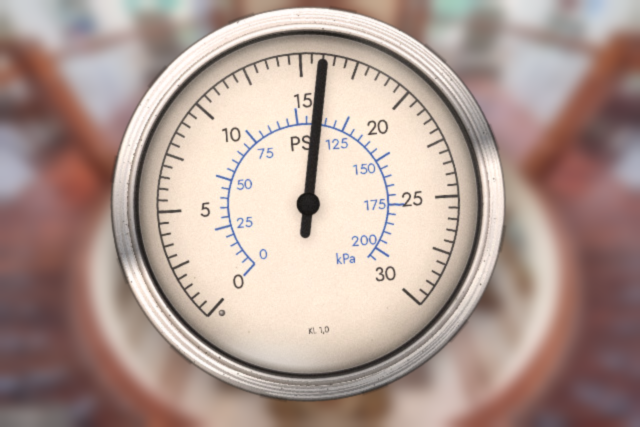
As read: **16** psi
